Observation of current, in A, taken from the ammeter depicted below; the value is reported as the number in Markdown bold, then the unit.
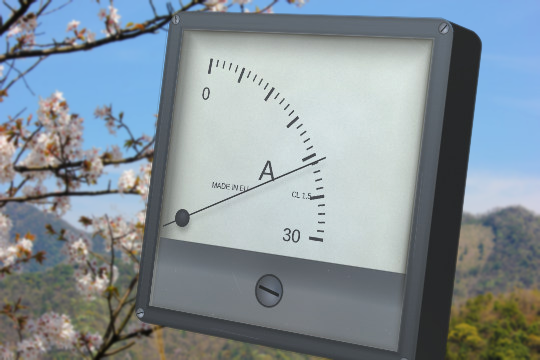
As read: **21** A
